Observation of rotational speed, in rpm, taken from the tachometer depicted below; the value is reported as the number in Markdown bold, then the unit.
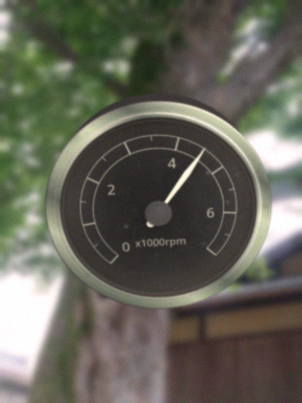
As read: **4500** rpm
